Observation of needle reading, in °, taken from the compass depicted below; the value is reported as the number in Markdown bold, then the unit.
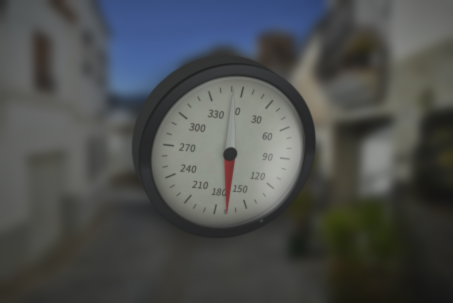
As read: **170** °
